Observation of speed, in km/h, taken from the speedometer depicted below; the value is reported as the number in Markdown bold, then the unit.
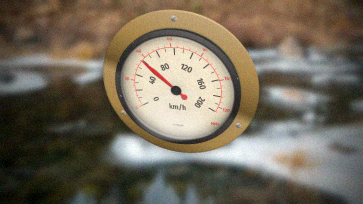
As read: **60** km/h
